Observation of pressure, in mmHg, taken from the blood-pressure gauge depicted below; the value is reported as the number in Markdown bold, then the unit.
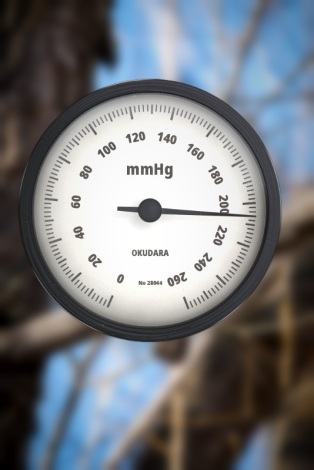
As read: **206** mmHg
